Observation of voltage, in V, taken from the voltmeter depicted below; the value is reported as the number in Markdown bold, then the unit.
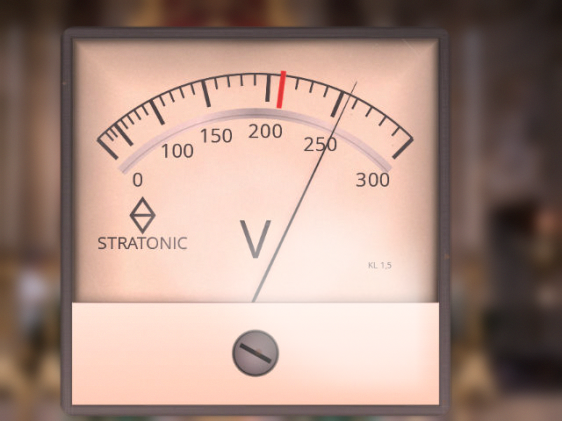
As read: **255** V
